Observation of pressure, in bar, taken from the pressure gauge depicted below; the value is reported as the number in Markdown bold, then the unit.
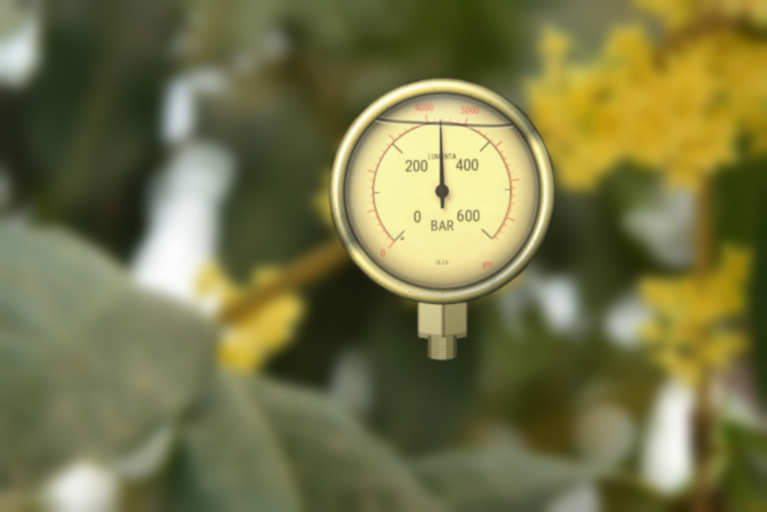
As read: **300** bar
